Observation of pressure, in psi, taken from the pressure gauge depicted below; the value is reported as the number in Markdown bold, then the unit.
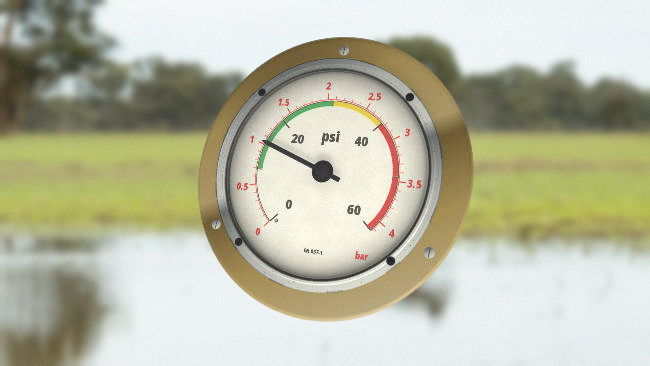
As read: **15** psi
